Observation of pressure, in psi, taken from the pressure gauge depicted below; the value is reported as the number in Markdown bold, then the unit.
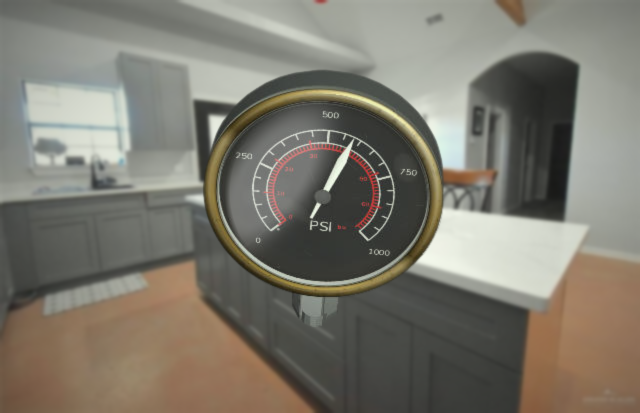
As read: **575** psi
